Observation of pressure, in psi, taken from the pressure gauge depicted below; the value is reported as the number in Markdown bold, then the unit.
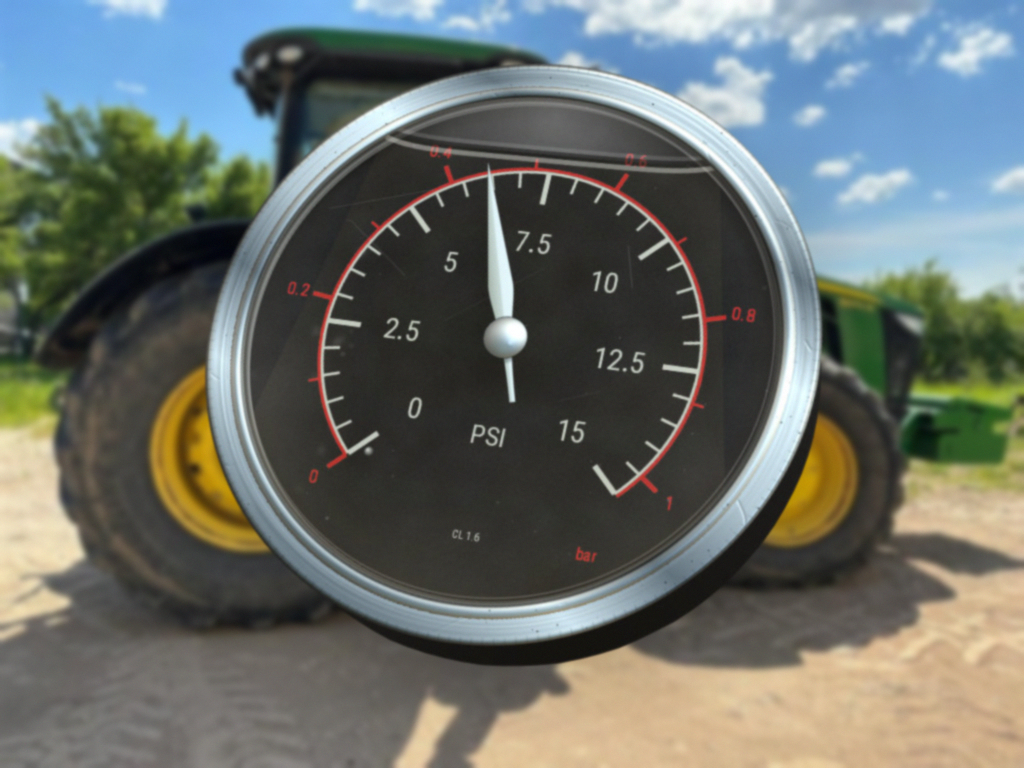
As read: **6.5** psi
